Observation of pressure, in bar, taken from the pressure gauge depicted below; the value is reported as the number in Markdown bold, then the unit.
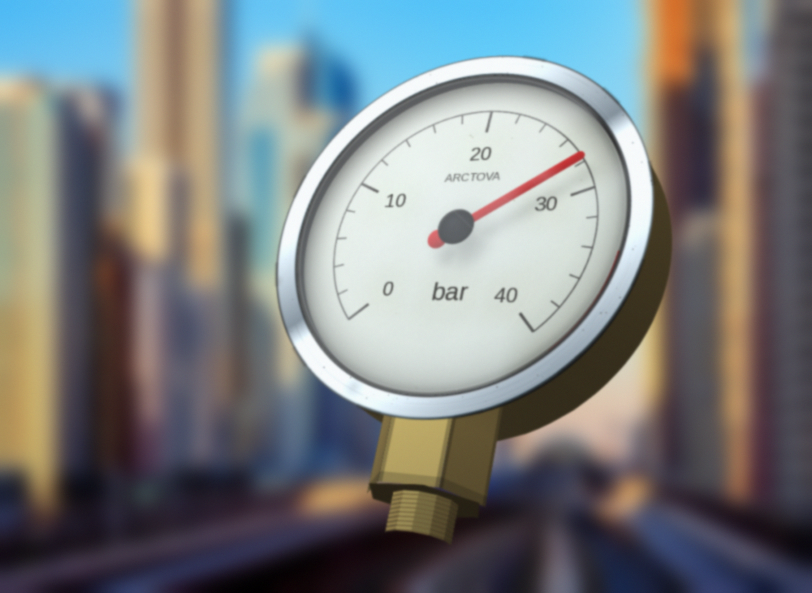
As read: **28** bar
